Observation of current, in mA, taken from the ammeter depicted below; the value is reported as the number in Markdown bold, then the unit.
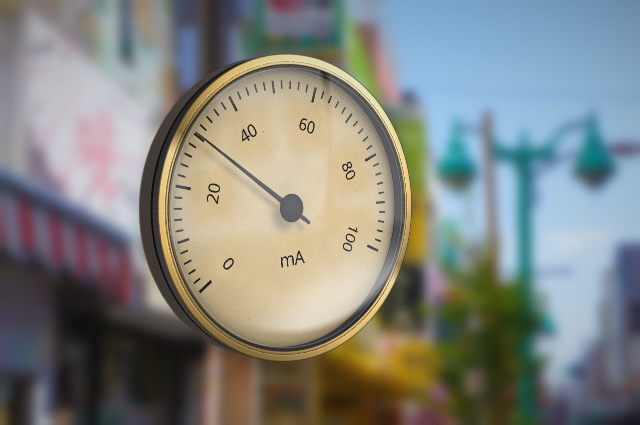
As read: **30** mA
